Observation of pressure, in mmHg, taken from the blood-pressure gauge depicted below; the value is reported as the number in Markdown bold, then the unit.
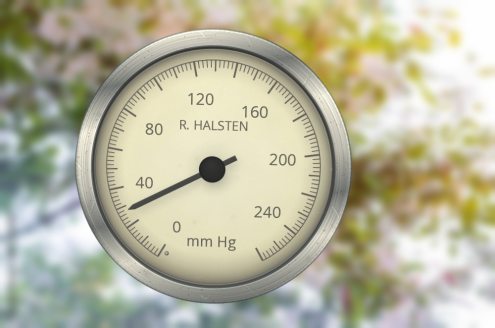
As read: **28** mmHg
